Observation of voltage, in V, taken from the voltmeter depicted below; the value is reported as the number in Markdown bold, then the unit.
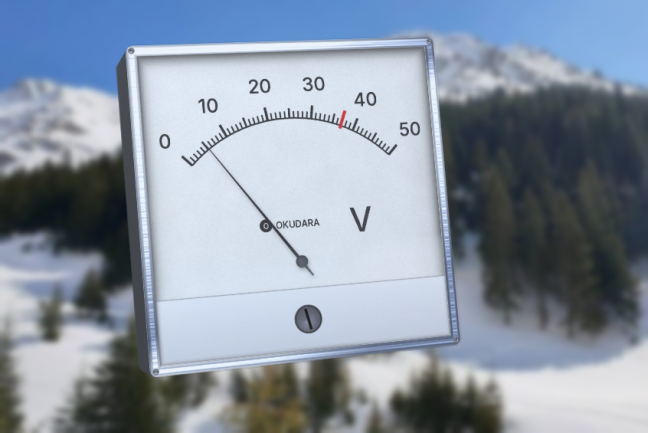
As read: **5** V
